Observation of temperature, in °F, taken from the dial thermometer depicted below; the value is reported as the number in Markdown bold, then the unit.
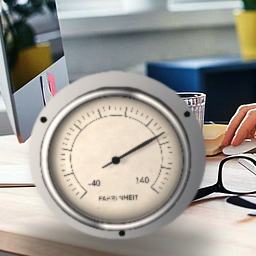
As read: **92** °F
